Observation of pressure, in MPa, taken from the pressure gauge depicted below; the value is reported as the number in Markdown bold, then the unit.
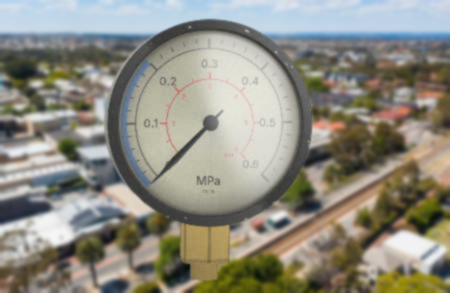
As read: **0** MPa
